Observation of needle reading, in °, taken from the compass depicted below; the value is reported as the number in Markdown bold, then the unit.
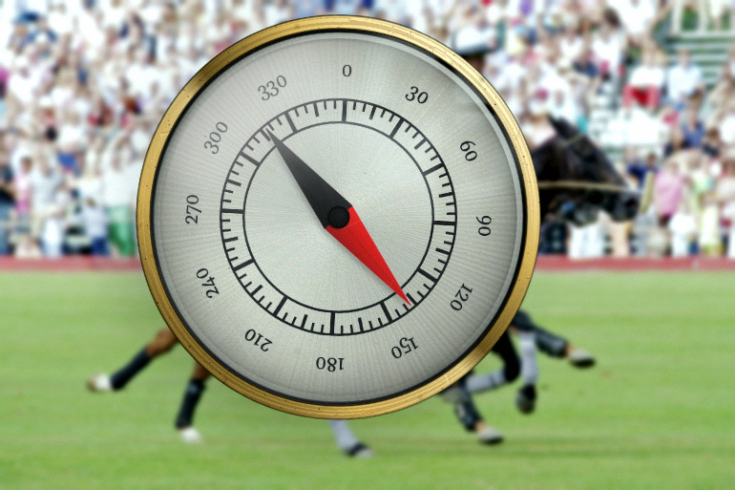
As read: **137.5** °
